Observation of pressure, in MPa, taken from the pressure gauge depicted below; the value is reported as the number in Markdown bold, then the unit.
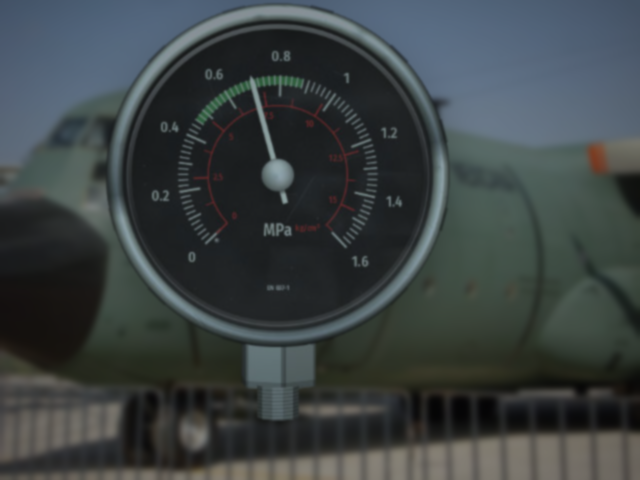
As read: **0.7** MPa
